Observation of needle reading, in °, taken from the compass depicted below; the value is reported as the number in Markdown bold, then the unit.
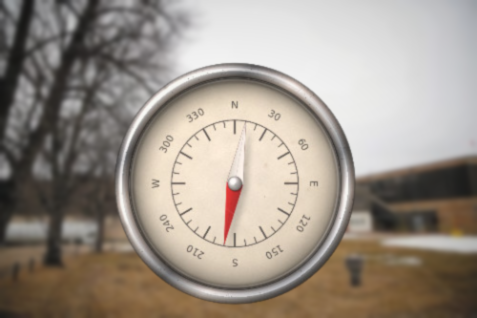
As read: **190** °
